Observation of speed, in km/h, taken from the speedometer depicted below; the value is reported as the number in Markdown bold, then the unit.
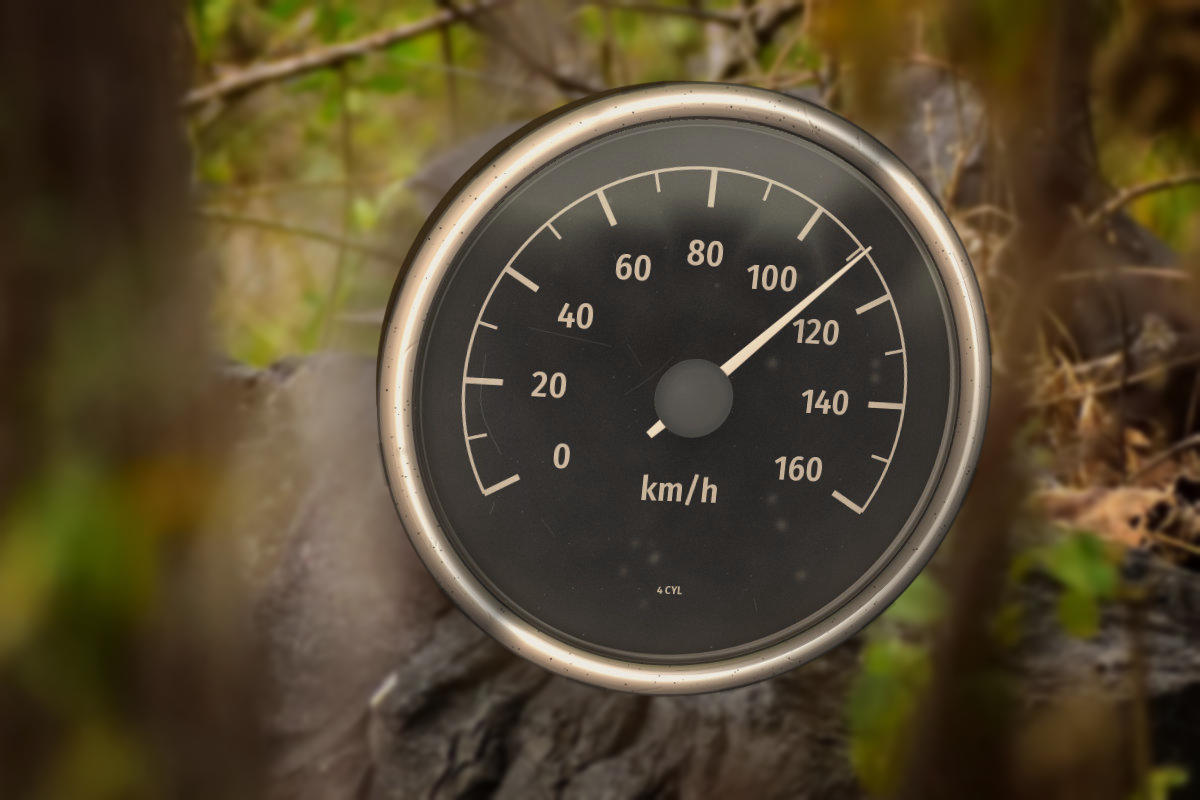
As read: **110** km/h
